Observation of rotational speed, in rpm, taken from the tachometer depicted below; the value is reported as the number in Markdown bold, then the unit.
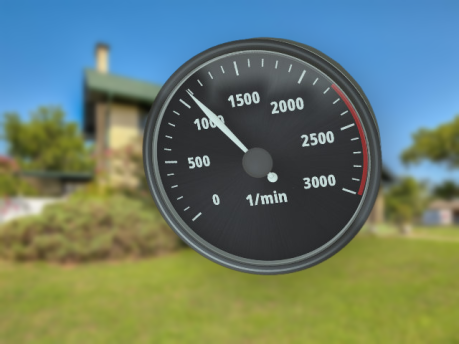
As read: **1100** rpm
